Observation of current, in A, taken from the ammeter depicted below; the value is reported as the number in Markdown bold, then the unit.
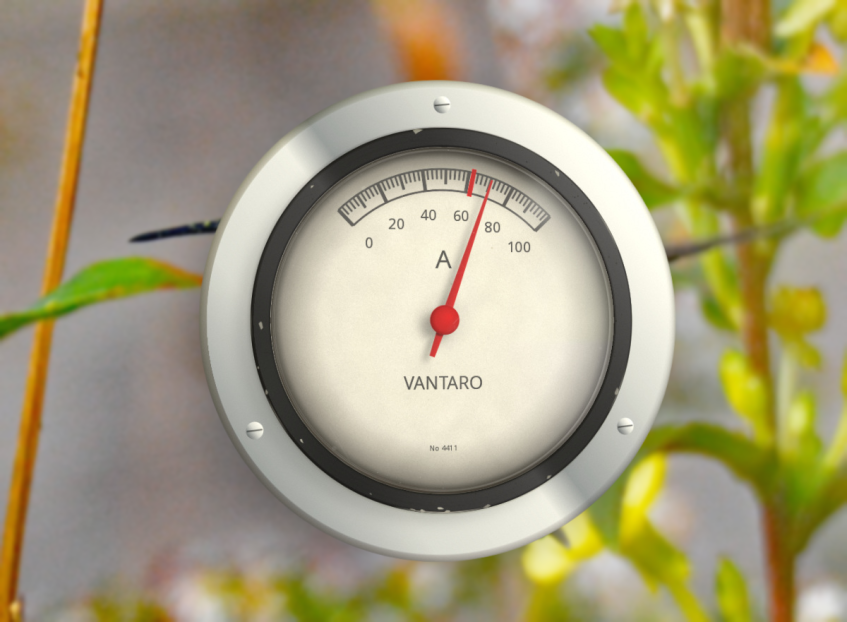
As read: **70** A
